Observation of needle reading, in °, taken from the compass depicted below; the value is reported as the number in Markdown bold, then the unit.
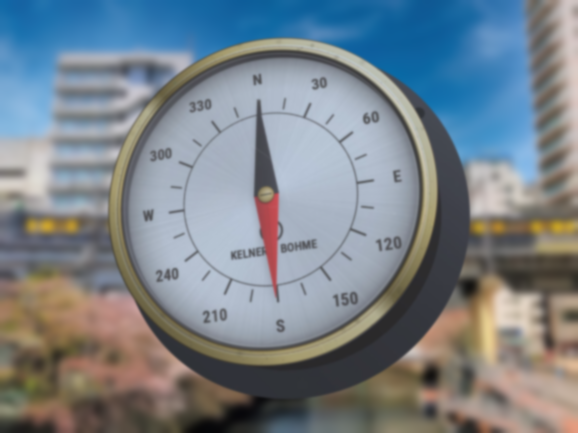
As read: **180** °
